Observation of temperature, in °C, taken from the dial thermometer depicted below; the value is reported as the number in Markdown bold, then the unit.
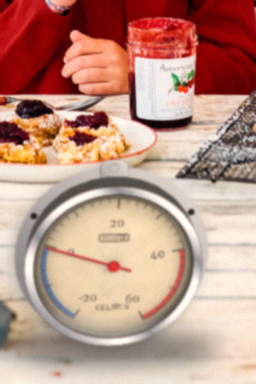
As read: **0** °C
